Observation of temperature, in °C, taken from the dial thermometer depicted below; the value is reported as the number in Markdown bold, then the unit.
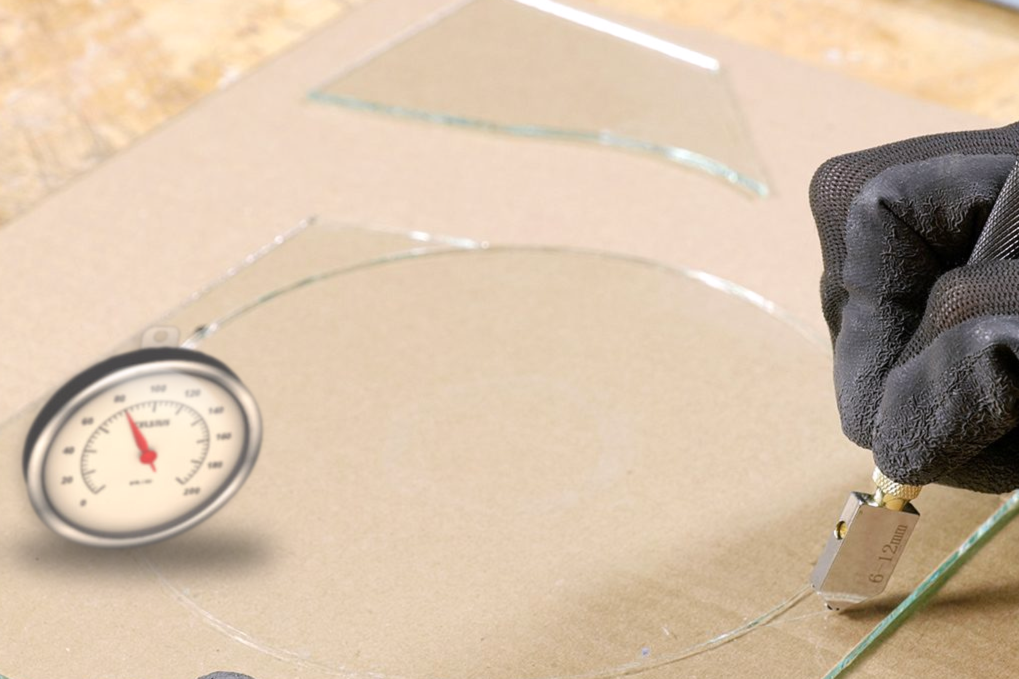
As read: **80** °C
